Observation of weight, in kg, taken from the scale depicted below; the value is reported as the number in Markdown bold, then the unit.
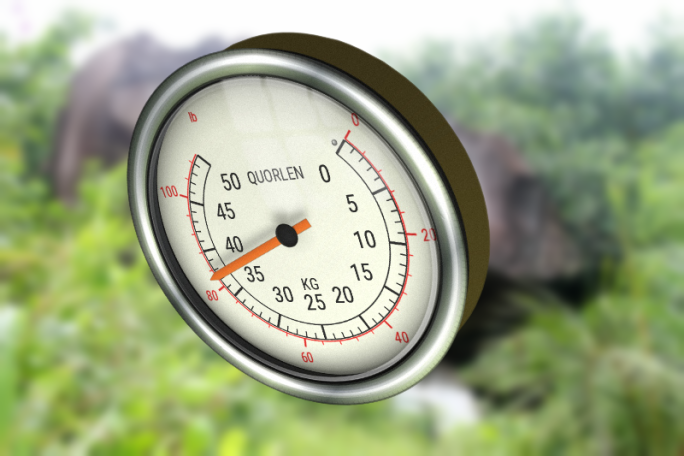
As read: **37.5** kg
